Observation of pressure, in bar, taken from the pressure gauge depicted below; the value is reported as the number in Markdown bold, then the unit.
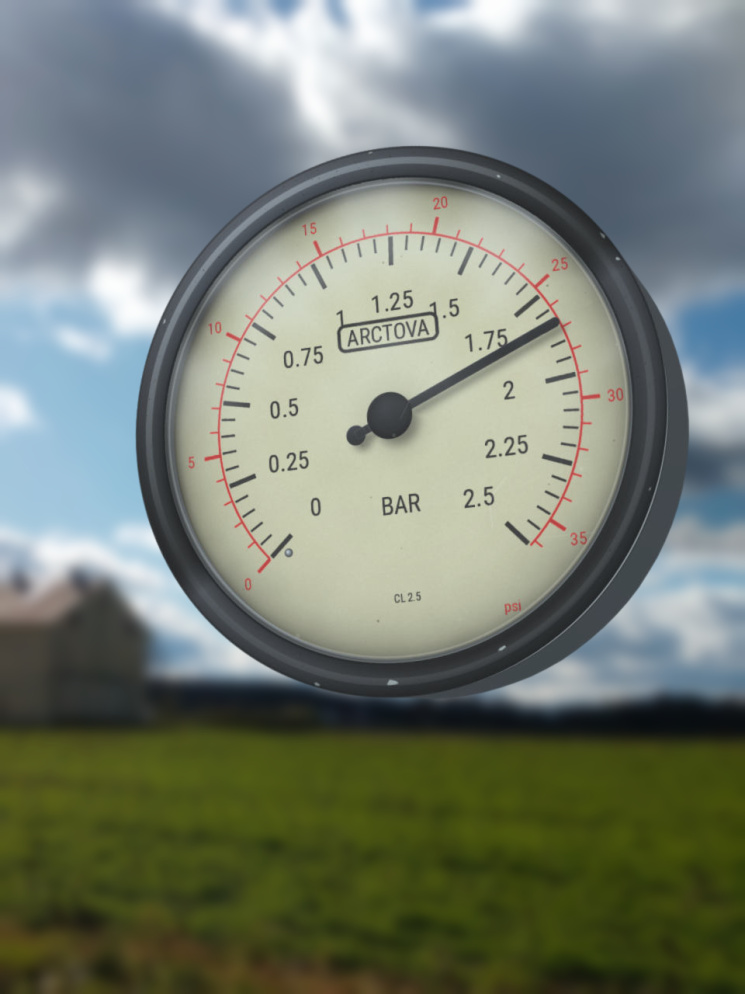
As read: **1.85** bar
